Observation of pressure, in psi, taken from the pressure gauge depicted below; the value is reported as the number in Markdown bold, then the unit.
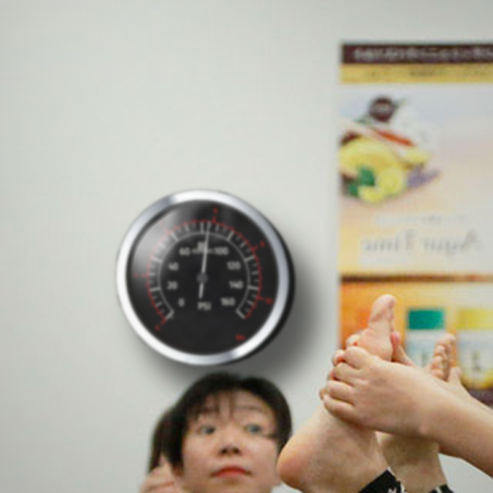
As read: **85** psi
